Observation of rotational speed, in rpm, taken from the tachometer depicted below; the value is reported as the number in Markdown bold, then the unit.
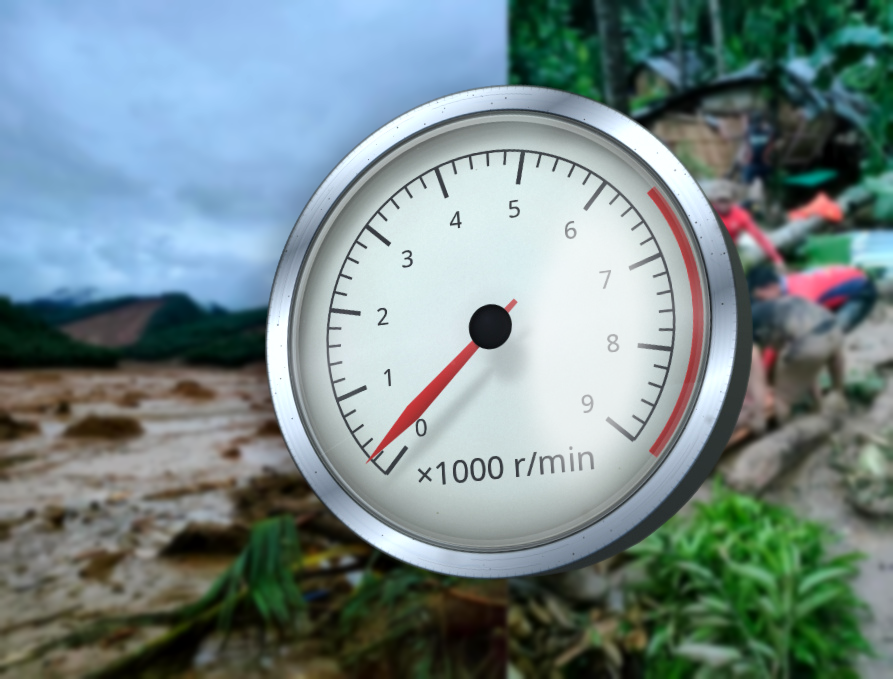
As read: **200** rpm
